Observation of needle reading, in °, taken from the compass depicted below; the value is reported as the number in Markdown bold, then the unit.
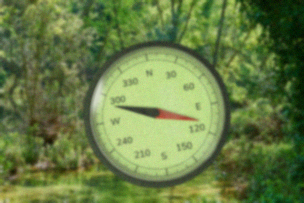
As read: **110** °
